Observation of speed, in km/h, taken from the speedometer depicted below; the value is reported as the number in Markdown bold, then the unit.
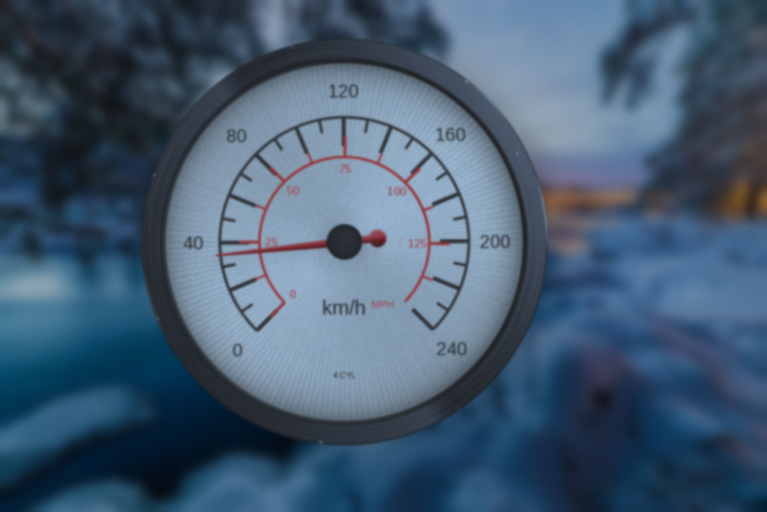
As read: **35** km/h
